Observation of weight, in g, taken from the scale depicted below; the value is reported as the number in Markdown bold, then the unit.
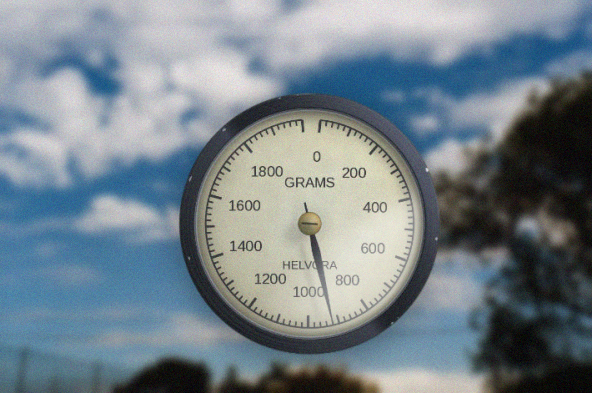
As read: **920** g
